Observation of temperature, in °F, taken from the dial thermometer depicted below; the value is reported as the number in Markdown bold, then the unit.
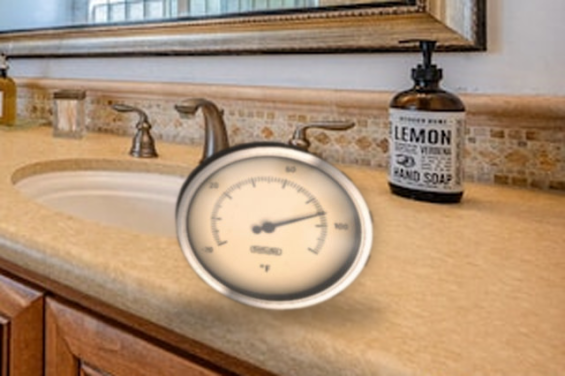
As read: **90** °F
